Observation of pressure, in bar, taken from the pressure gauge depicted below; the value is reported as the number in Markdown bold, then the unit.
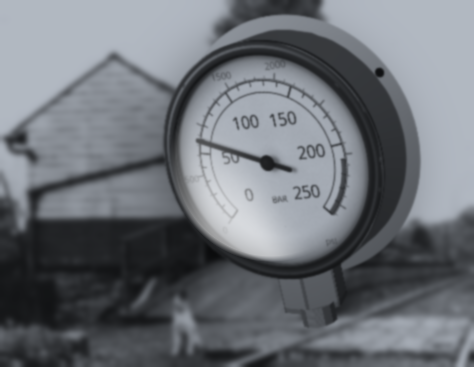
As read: **60** bar
